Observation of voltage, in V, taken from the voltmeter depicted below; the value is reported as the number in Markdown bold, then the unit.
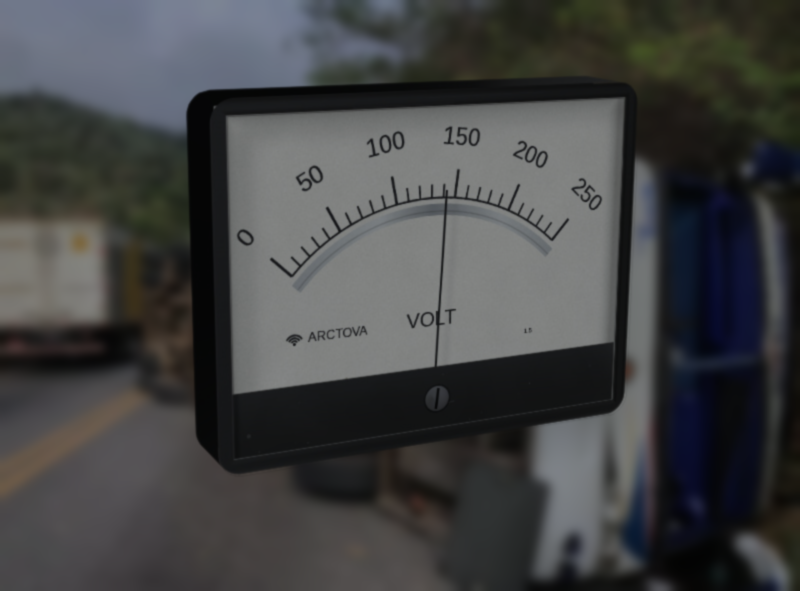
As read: **140** V
